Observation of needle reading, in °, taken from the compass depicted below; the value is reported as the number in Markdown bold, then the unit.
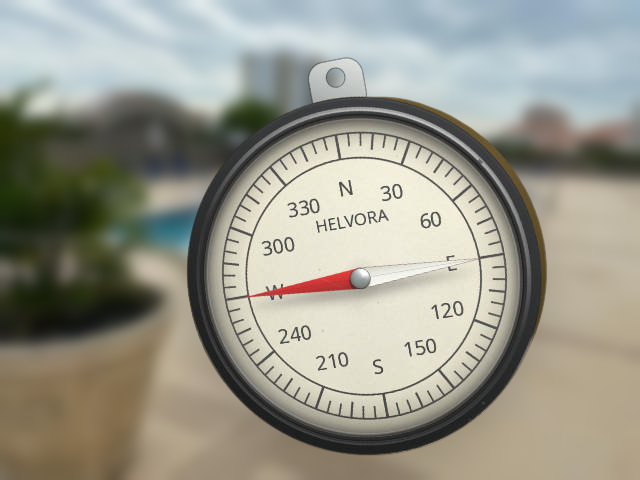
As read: **270** °
